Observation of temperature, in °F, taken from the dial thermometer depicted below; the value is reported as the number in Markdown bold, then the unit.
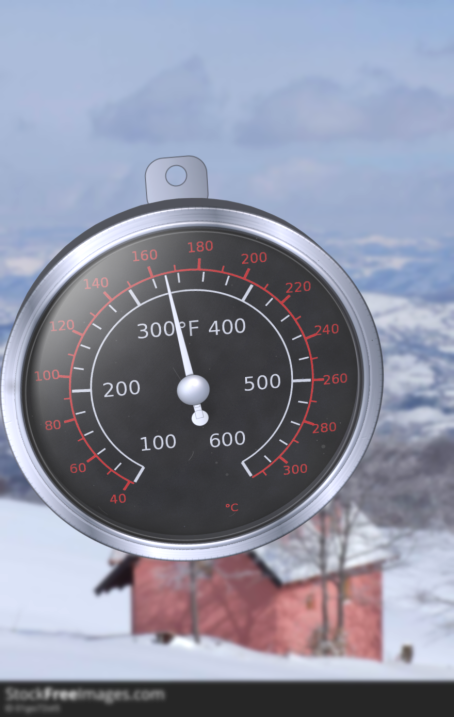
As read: **330** °F
